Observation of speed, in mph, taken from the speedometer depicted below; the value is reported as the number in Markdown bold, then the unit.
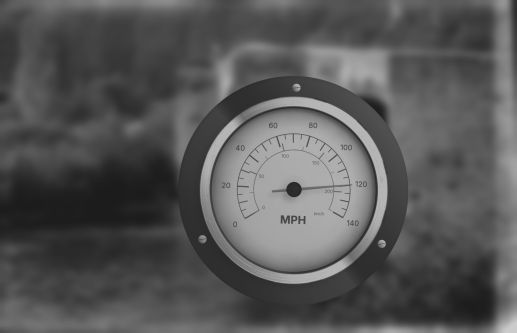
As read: **120** mph
